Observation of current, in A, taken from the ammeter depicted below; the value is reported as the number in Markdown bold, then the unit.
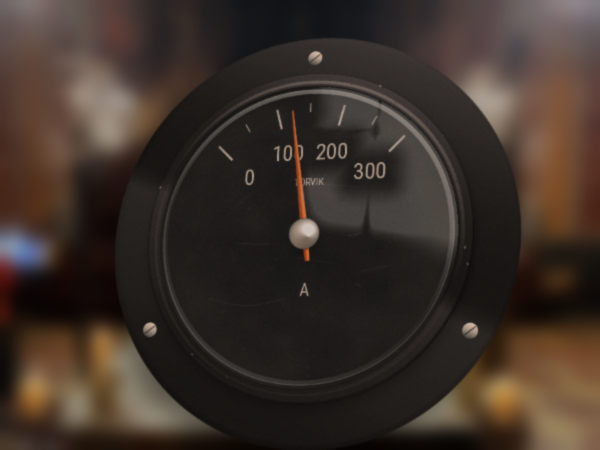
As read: **125** A
